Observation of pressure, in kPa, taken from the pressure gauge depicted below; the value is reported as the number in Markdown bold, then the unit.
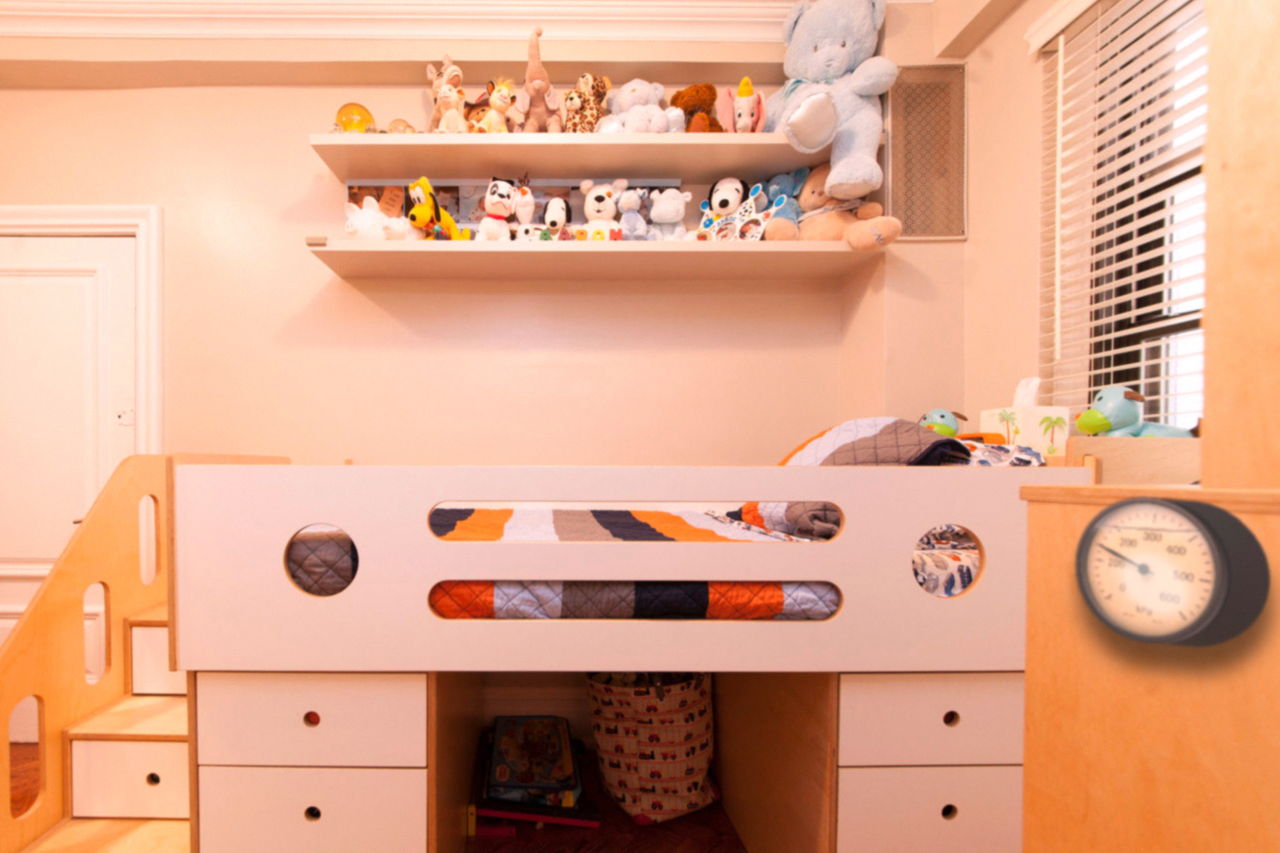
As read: **140** kPa
